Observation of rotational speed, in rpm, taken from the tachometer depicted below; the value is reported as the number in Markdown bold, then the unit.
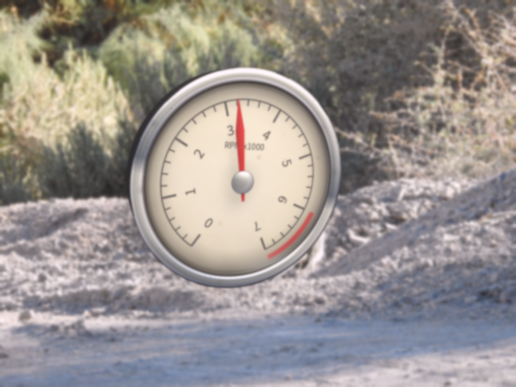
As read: **3200** rpm
